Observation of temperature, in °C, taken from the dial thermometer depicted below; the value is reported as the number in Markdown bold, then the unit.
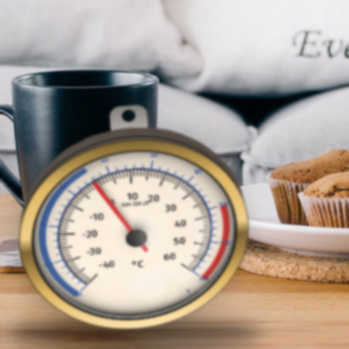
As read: **0** °C
